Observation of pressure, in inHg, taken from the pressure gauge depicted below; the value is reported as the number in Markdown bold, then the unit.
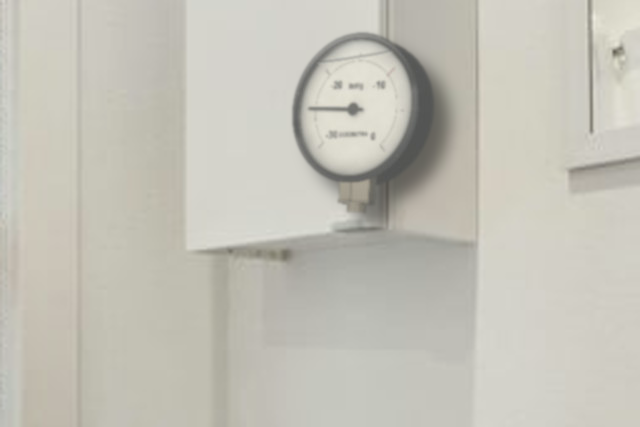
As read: **-25** inHg
